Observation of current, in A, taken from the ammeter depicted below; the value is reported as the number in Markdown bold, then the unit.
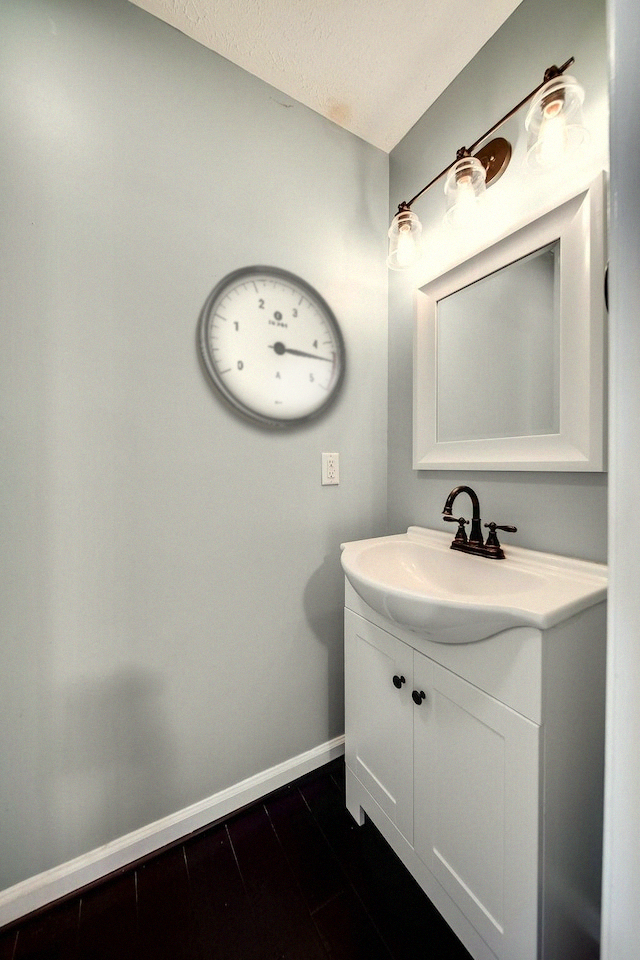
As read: **4.4** A
